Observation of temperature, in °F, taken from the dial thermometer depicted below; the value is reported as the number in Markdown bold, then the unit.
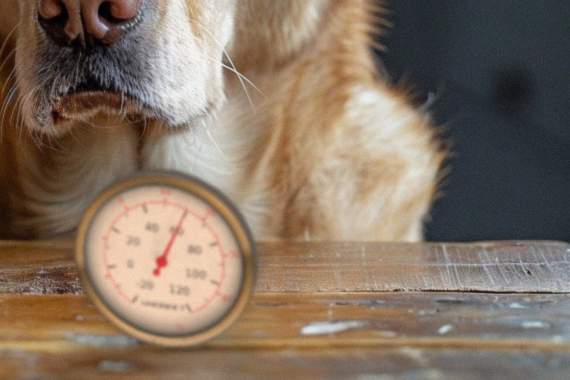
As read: **60** °F
